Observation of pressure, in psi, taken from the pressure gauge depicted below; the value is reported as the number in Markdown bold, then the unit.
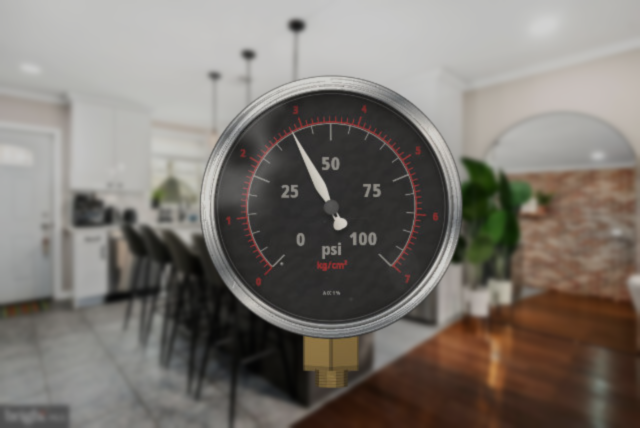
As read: **40** psi
